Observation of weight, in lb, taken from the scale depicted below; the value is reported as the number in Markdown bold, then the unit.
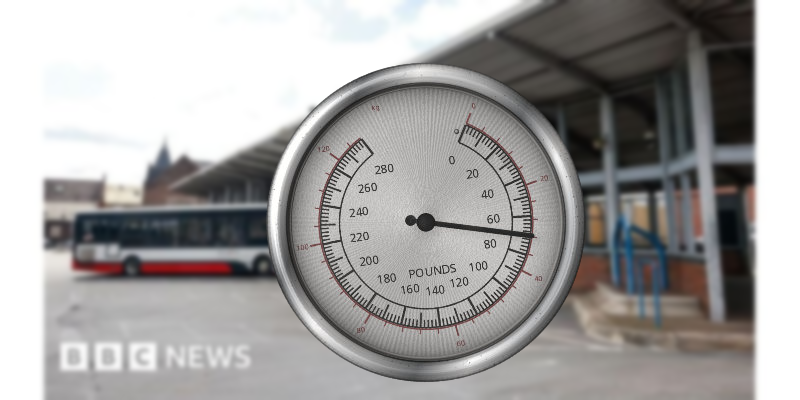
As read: **70** lb
